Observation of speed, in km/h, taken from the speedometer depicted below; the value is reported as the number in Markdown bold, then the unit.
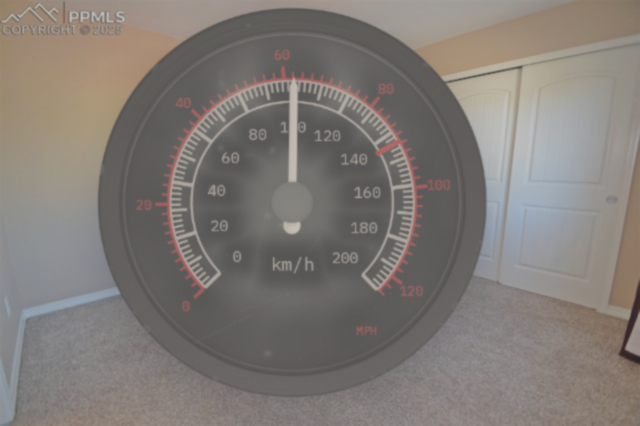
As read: **100** km/h
